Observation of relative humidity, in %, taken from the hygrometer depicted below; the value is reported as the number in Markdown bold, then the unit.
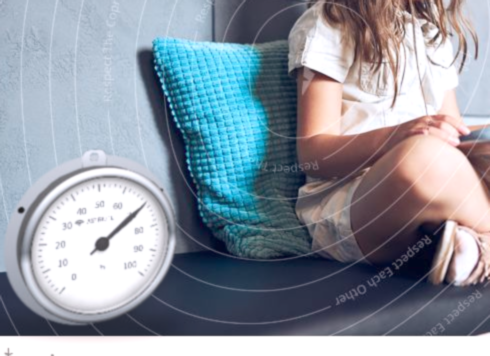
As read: **70** %
